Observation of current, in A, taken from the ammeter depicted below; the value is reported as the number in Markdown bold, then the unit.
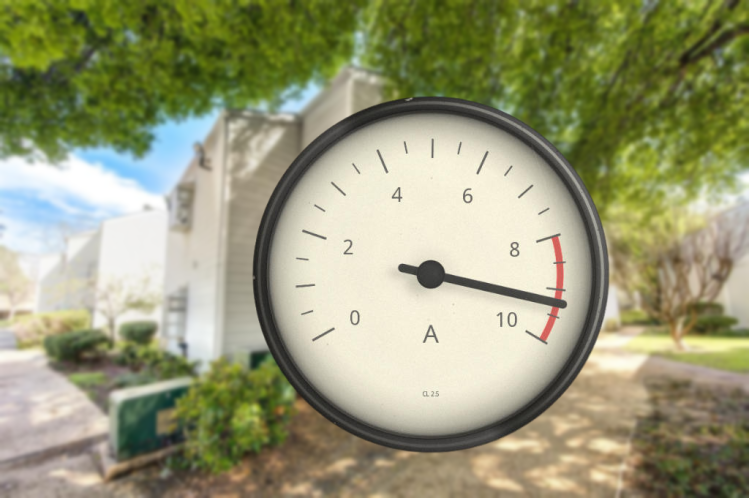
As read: **9.25** A
